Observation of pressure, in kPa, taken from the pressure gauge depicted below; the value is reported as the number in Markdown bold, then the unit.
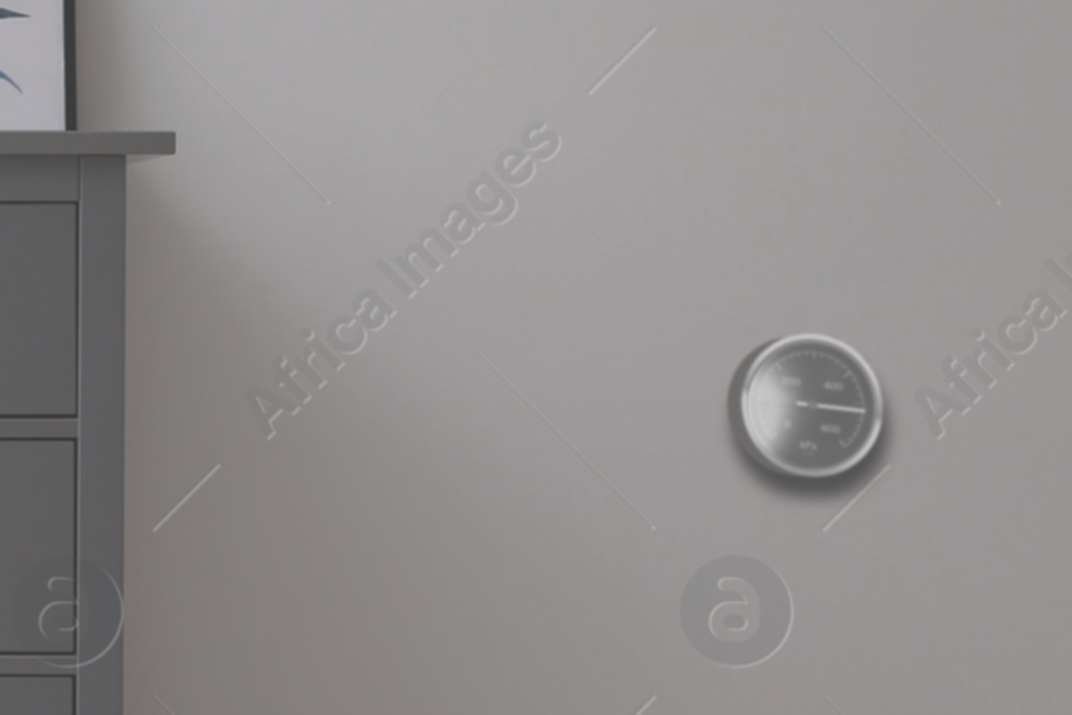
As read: **500** kPa
